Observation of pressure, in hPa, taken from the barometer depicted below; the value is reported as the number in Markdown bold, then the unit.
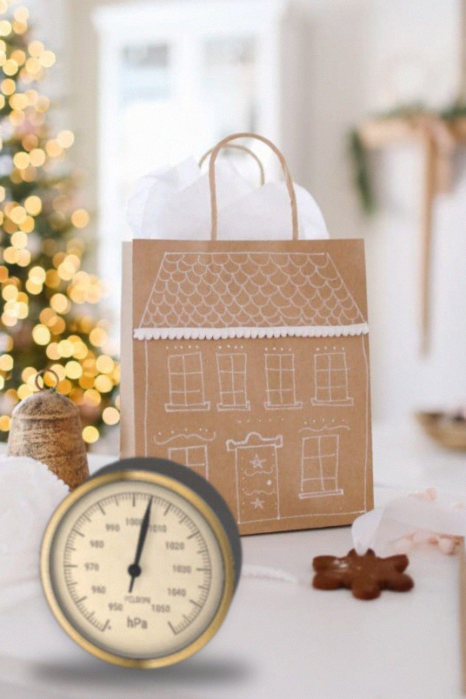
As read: **1005** hPa
